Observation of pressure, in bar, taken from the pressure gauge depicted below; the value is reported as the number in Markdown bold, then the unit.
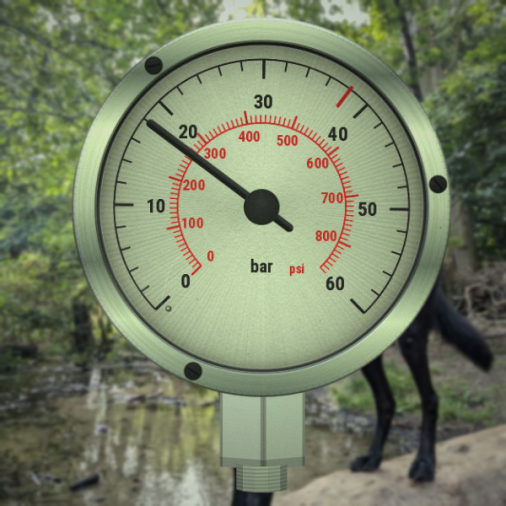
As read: **18** bar
